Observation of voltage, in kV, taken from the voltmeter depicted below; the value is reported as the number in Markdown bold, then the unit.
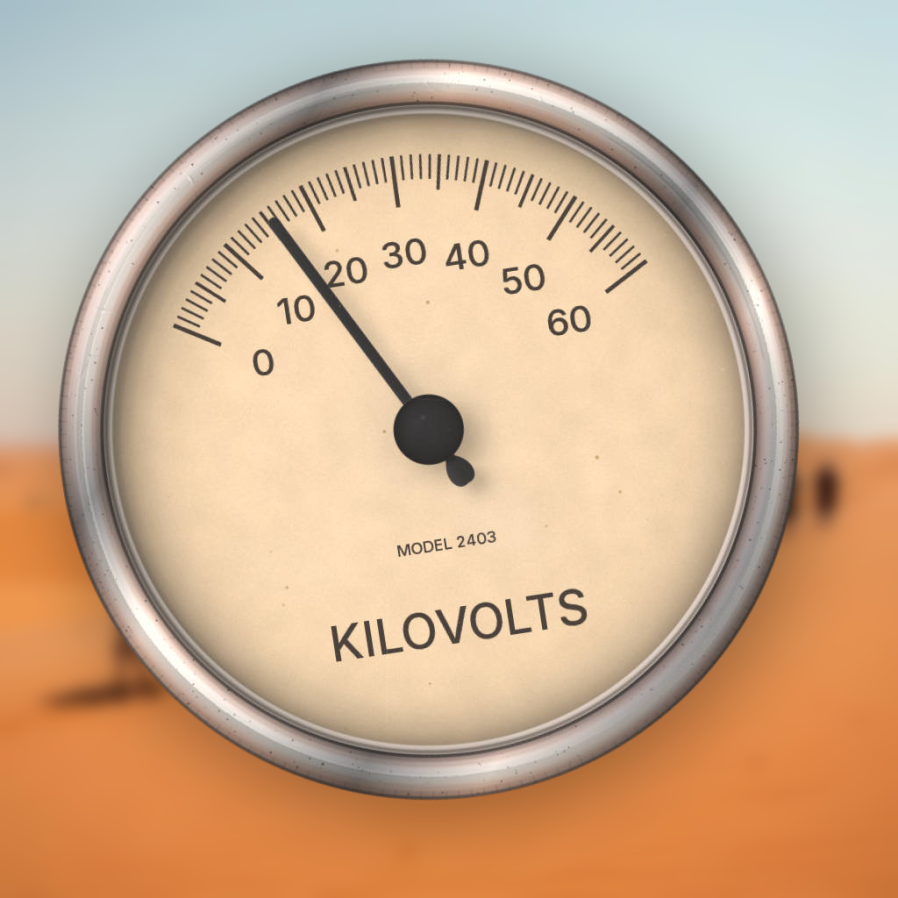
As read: **15.5** kV
